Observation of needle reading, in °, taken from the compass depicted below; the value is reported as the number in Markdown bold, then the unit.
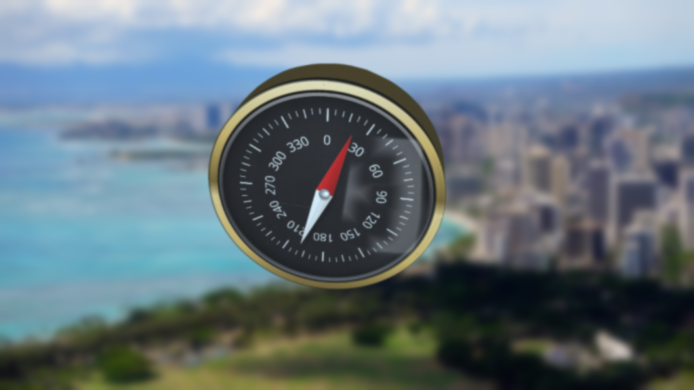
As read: **20** °
